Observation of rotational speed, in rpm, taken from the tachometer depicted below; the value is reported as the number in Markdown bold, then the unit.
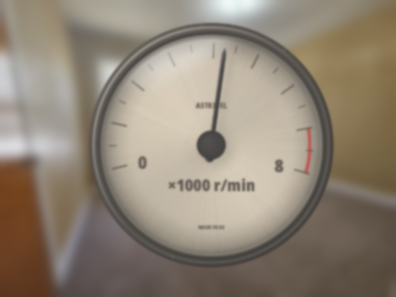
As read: **4250** rpm
